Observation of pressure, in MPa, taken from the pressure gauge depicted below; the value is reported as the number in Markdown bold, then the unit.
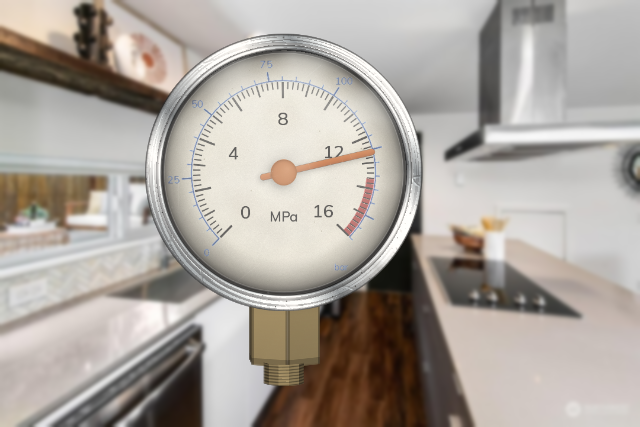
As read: **12.6** MPa
